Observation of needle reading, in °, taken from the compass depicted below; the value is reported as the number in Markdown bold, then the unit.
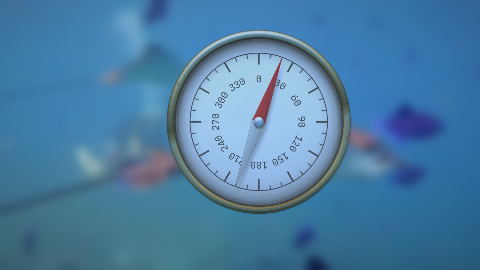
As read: **20** °
